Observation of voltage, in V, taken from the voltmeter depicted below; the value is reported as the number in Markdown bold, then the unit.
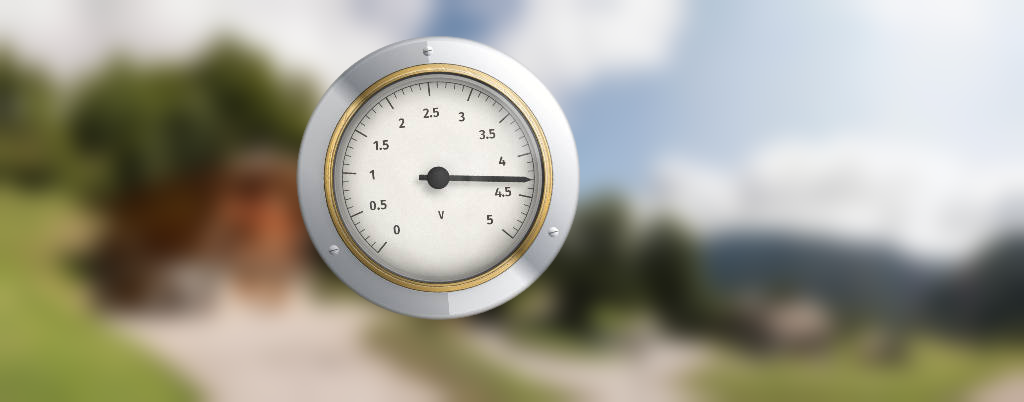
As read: **4.3** V
